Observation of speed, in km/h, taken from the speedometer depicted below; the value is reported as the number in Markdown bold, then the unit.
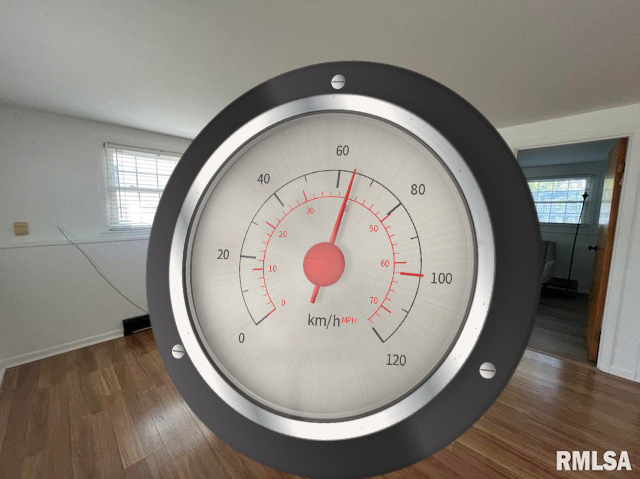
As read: **65** km/h
